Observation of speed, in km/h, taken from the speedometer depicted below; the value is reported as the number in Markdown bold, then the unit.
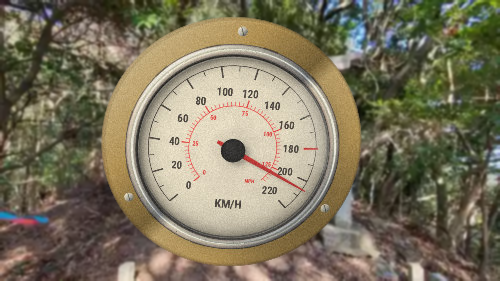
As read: **205** km/h
